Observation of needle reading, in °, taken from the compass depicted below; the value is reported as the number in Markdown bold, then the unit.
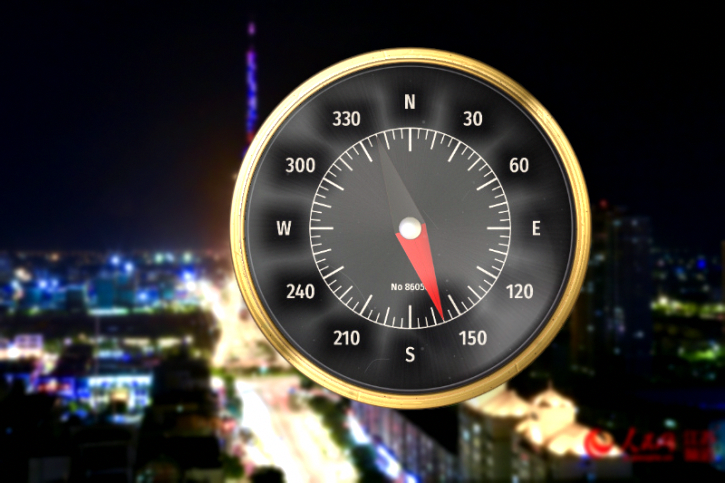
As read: **160** °
